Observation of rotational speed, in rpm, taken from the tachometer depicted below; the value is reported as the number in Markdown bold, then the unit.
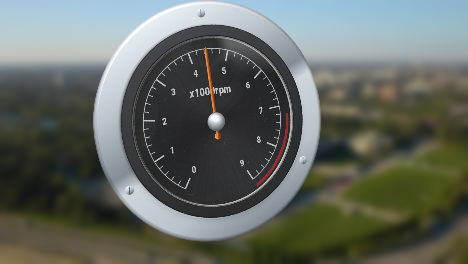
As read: **4400** rpm
